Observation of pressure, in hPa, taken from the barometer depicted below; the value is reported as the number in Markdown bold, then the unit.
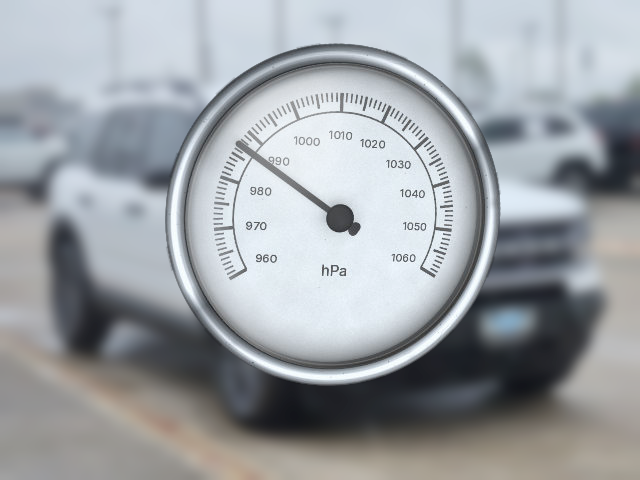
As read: **987** hPa
